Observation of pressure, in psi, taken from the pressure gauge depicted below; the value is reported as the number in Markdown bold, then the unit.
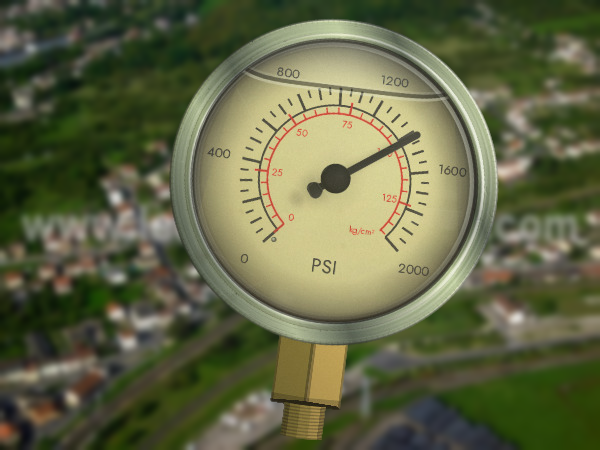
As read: **1425** psi
